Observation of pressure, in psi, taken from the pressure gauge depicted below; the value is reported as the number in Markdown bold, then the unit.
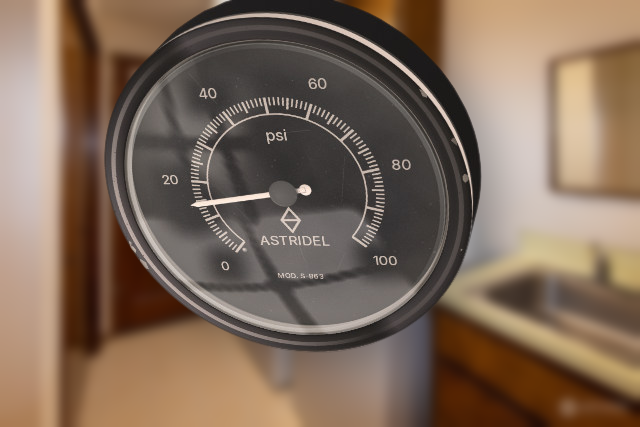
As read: **15** psi
